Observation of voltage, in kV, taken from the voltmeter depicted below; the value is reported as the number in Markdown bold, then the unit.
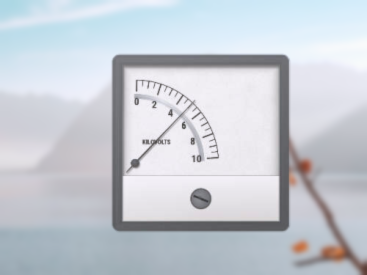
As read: **5** kV
